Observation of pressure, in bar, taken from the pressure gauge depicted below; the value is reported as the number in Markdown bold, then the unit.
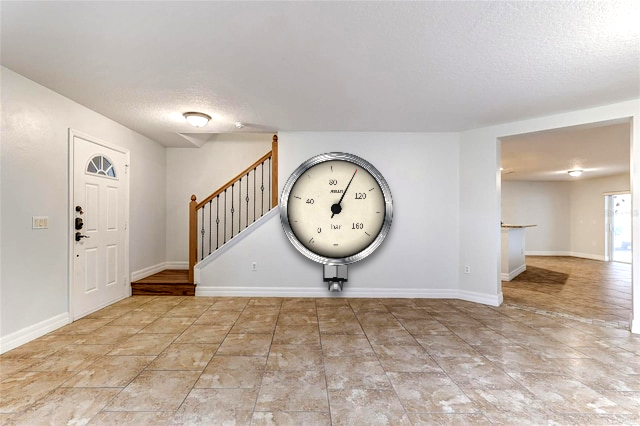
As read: **100** bar
